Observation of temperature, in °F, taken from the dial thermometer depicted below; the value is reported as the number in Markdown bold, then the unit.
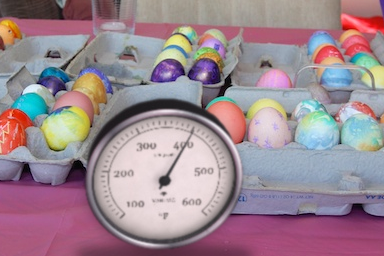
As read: **400** °F
